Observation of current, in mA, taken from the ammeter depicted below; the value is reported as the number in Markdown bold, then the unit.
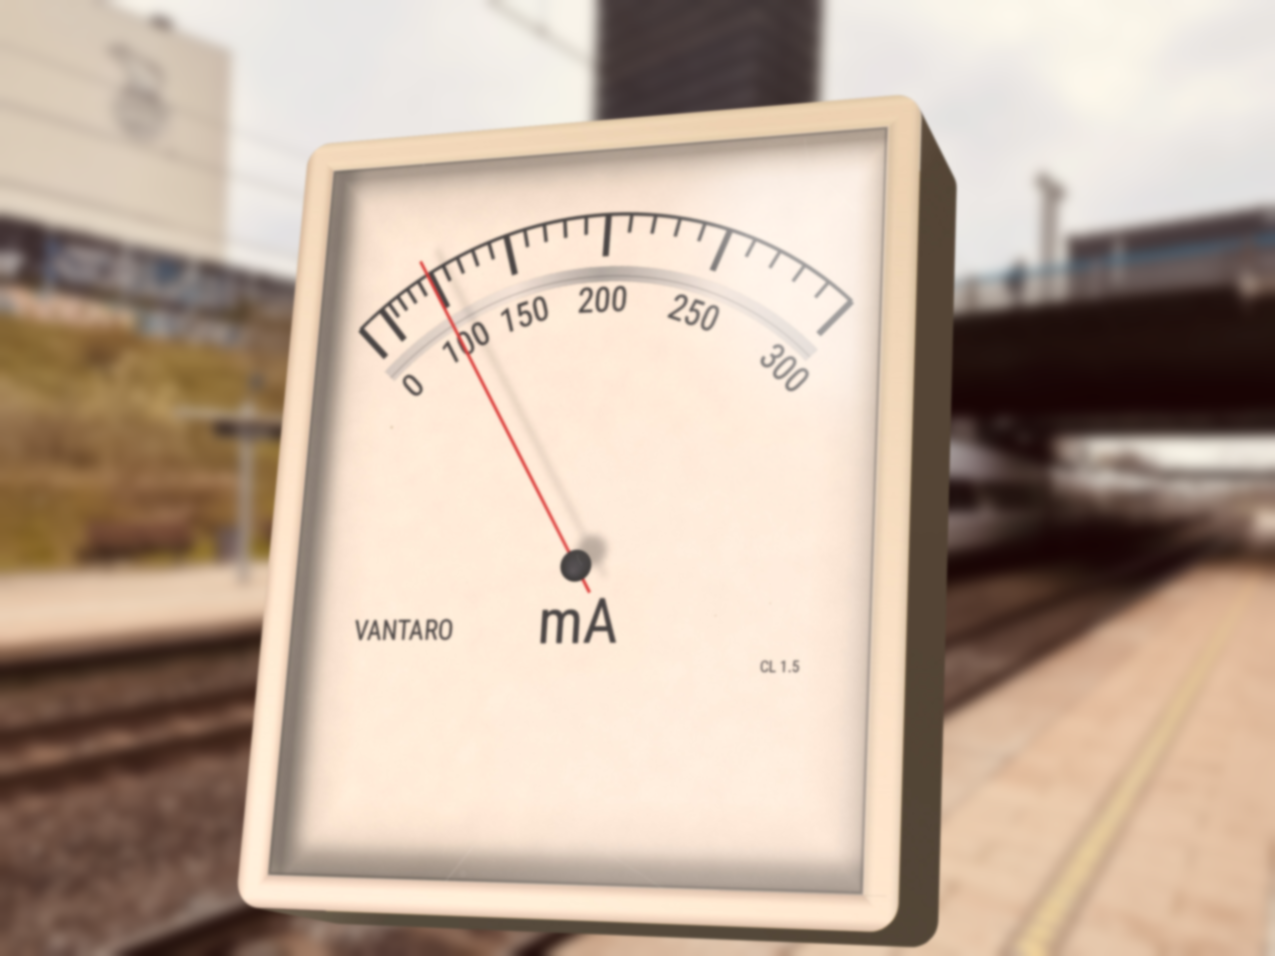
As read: **100** mA
